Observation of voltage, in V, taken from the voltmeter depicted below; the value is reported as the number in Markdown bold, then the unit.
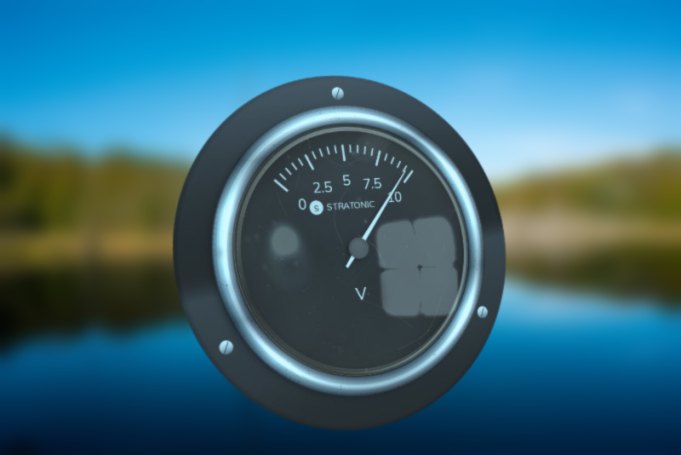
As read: **9.5** V
